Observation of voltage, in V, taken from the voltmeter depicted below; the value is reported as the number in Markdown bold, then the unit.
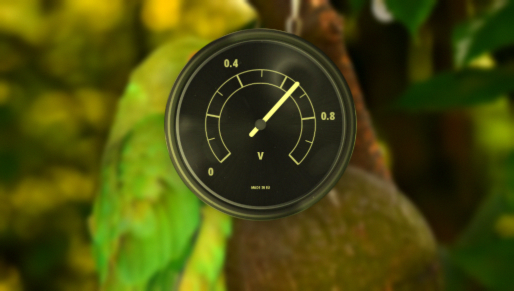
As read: **0.65** V
